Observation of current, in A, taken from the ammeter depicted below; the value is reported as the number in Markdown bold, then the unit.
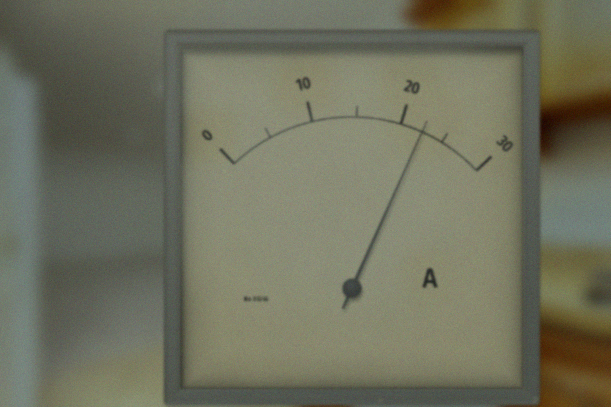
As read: **22.5** A
